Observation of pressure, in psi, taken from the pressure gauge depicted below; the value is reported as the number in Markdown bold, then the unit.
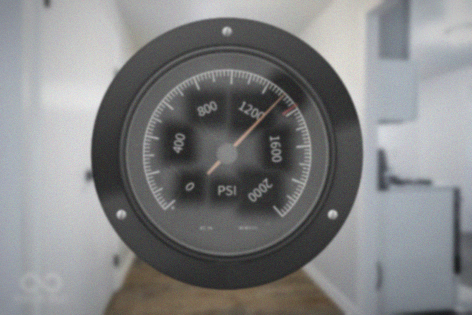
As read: **1300** psi
